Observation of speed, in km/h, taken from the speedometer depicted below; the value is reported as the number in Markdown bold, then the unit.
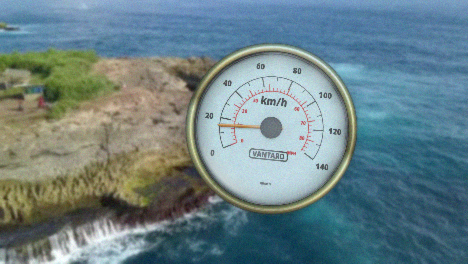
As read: **15** km/h
